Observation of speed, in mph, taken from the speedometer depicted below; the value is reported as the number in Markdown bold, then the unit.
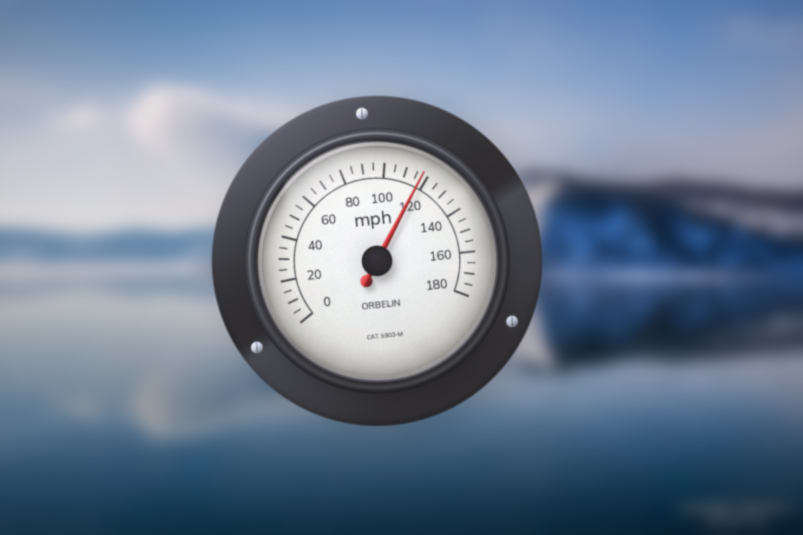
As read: **117.5** mph
